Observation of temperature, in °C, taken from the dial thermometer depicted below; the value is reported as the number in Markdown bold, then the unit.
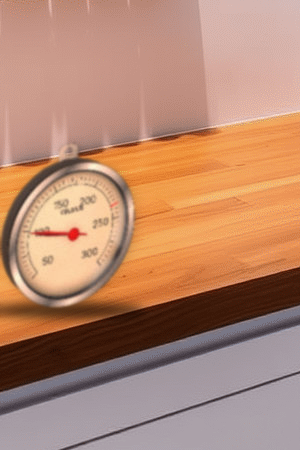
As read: **100** °C
